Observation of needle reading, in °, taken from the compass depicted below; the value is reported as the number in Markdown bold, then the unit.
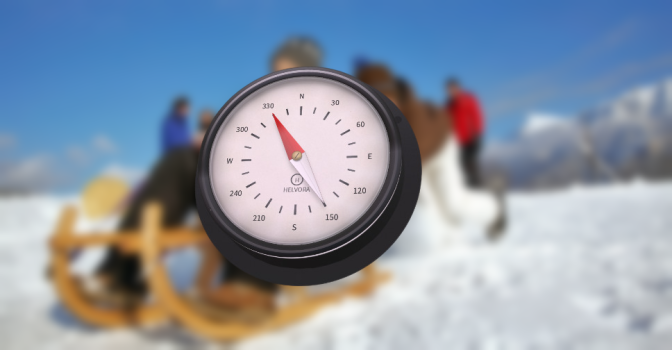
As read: **330** °
